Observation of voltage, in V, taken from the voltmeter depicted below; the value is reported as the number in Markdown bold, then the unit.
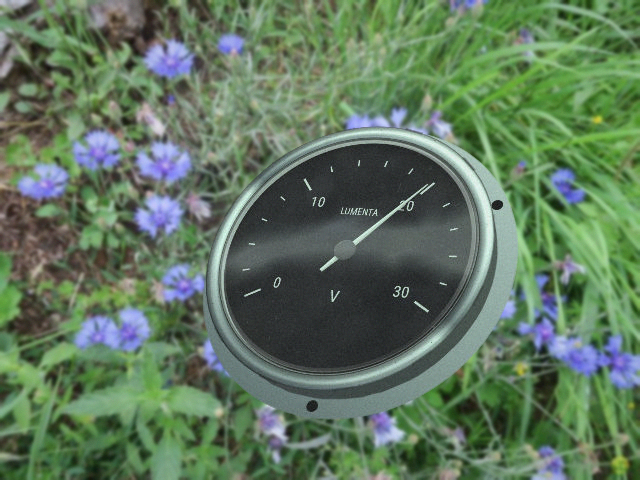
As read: **20** V
